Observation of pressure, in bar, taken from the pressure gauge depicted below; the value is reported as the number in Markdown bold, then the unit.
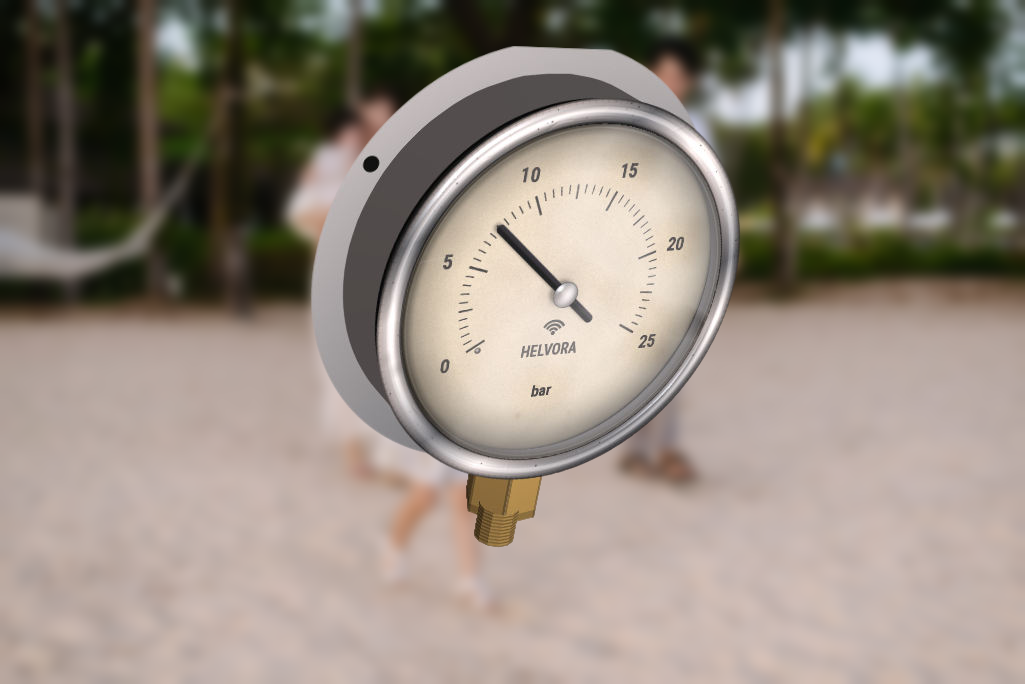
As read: **7.5** bar
